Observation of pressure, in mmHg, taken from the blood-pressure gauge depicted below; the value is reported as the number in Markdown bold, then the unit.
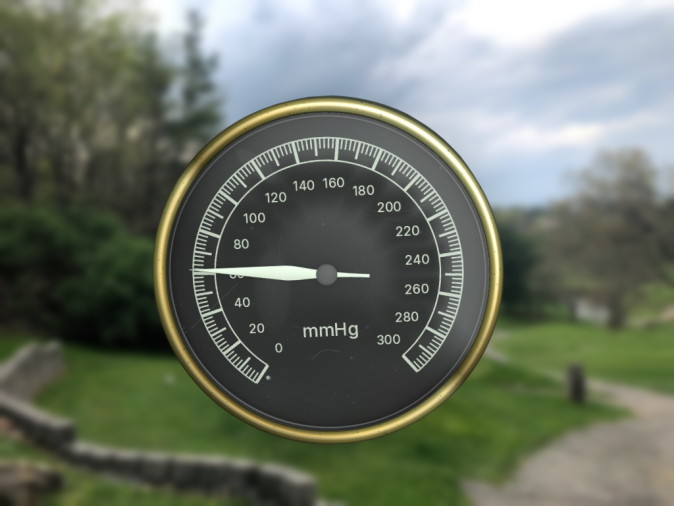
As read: **62** mmHg
